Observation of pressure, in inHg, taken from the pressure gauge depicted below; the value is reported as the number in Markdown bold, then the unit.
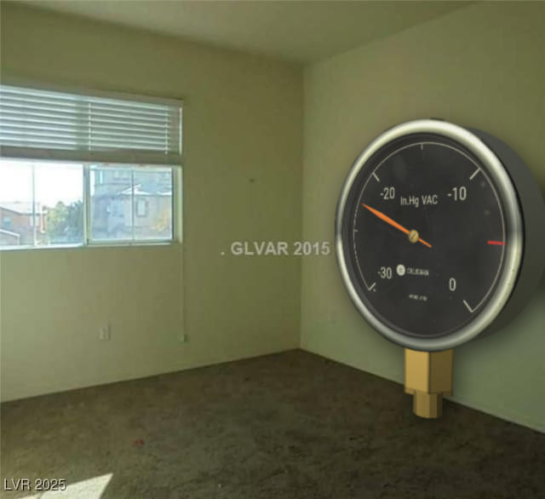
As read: **-22.5** inHg
